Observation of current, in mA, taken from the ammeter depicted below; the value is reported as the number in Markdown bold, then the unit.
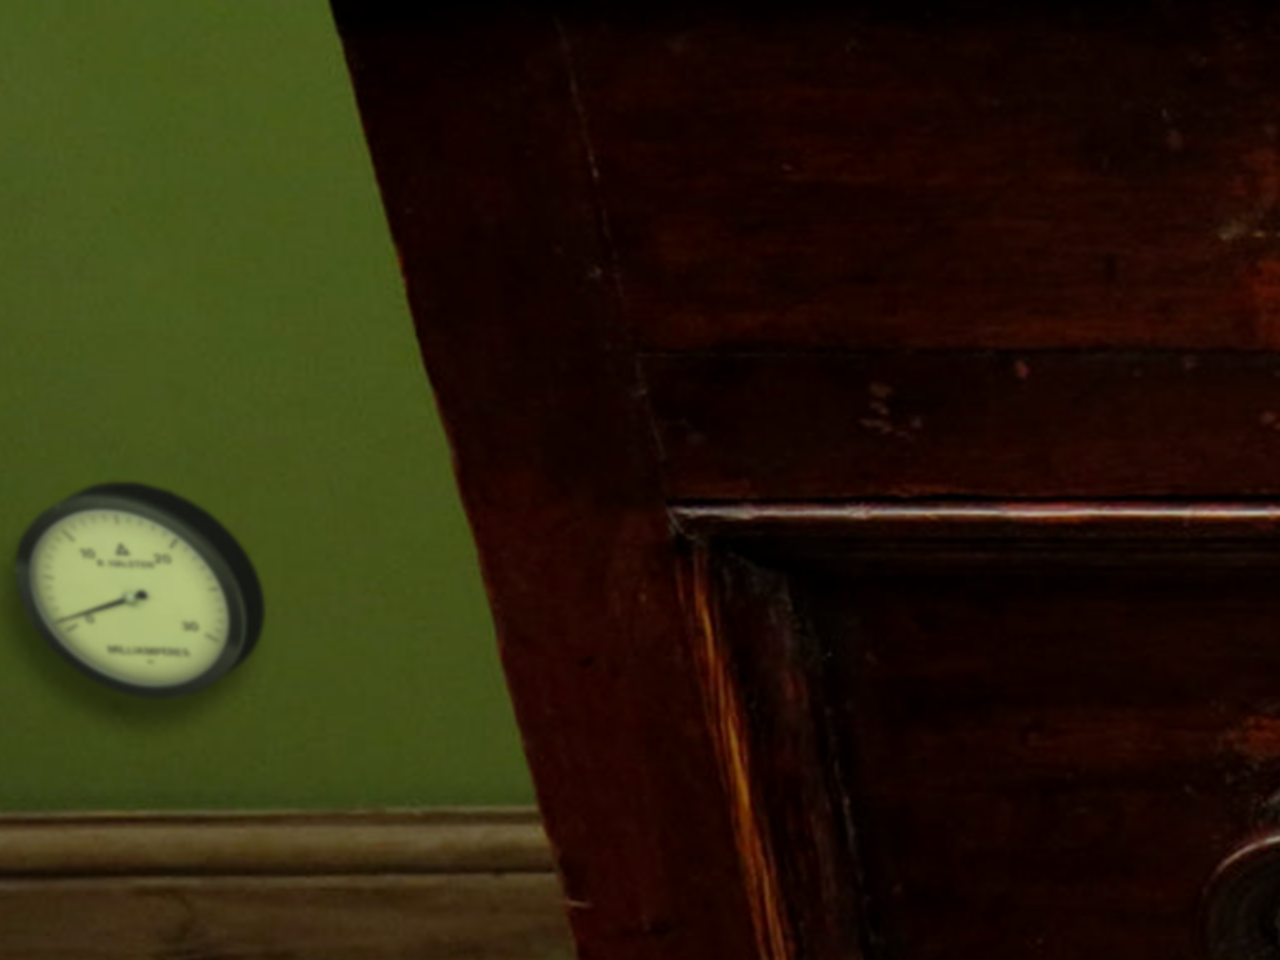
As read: **1** mA
